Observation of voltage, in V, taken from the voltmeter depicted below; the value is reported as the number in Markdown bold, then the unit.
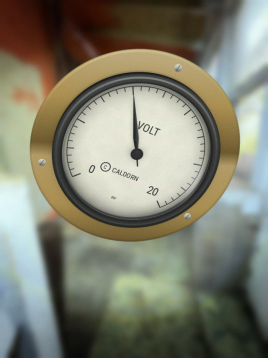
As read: **8** V
